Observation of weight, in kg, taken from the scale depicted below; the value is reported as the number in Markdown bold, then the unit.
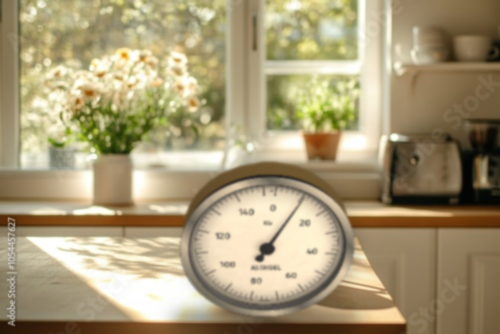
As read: **10** kg
